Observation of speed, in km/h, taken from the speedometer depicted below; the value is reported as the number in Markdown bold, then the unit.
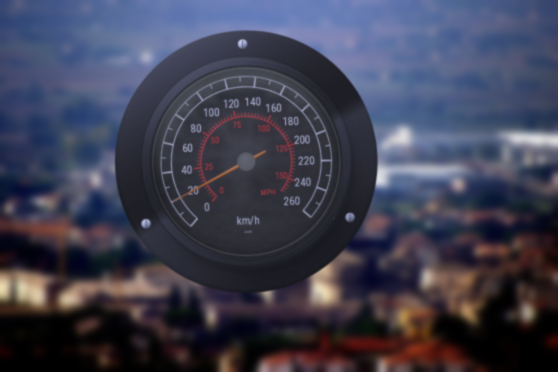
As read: **20** km/h
